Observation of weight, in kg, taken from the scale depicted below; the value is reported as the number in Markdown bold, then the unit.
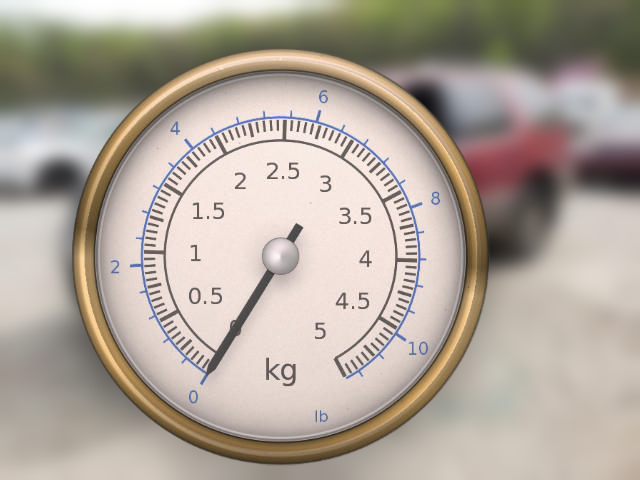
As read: **0** kg
